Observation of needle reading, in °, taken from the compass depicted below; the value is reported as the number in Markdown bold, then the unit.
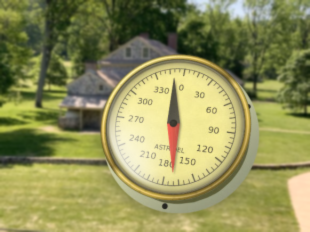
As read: **170** °
